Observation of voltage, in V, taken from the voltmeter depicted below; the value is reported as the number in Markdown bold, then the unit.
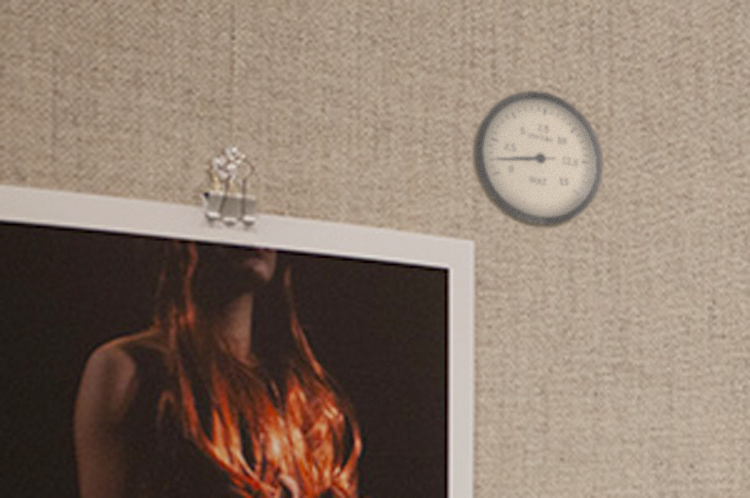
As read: **1** V
